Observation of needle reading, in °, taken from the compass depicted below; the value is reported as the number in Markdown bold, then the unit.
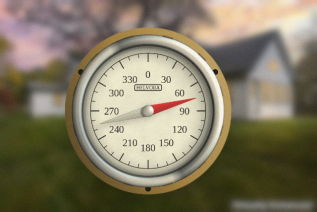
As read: **75** °
